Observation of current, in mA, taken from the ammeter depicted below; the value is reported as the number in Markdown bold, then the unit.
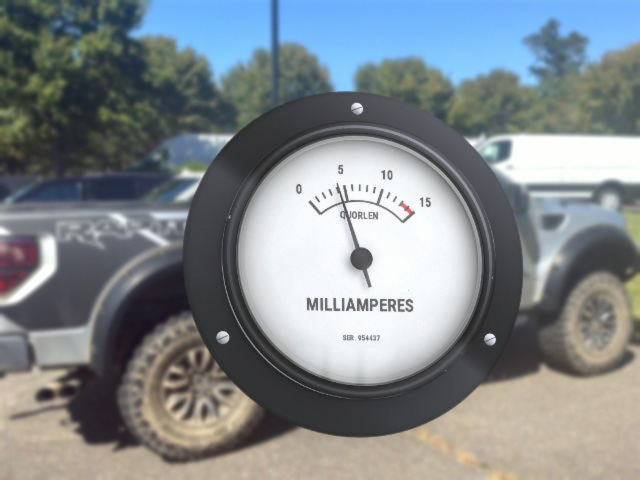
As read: **4** mA
